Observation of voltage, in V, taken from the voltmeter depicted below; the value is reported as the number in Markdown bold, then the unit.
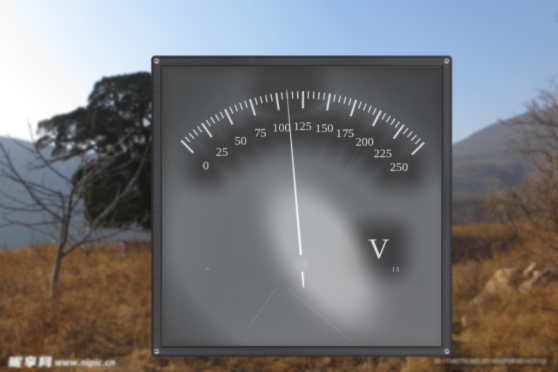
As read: **110** V
